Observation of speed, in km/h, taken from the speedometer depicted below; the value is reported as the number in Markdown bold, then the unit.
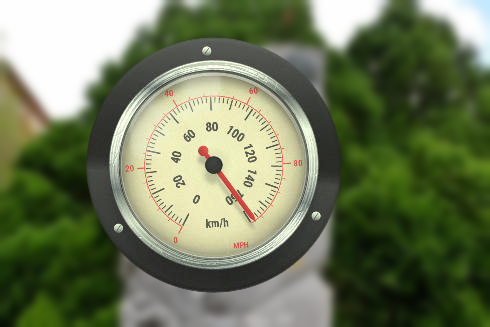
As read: **158** km/h
